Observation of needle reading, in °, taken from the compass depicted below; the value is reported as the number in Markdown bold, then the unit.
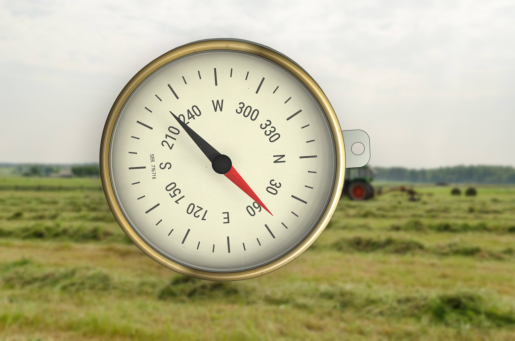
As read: **50** °
